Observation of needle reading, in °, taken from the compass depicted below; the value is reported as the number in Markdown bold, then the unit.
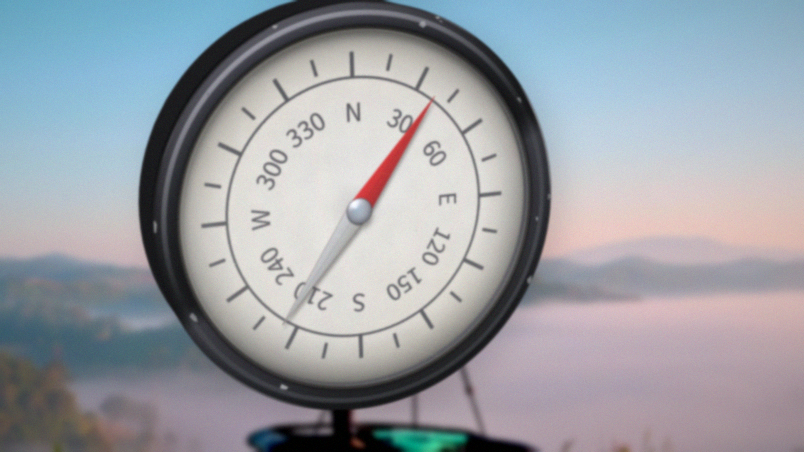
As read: **37.5** °
